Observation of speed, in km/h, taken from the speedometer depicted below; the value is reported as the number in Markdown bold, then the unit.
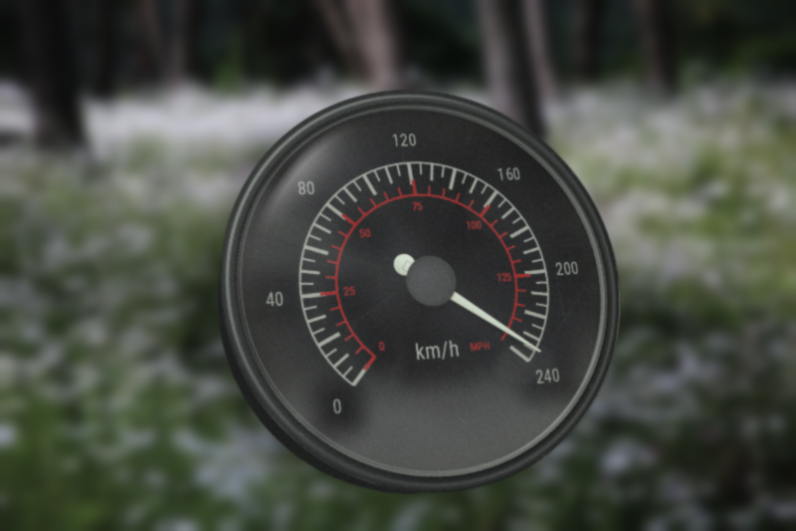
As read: **235** km/h
